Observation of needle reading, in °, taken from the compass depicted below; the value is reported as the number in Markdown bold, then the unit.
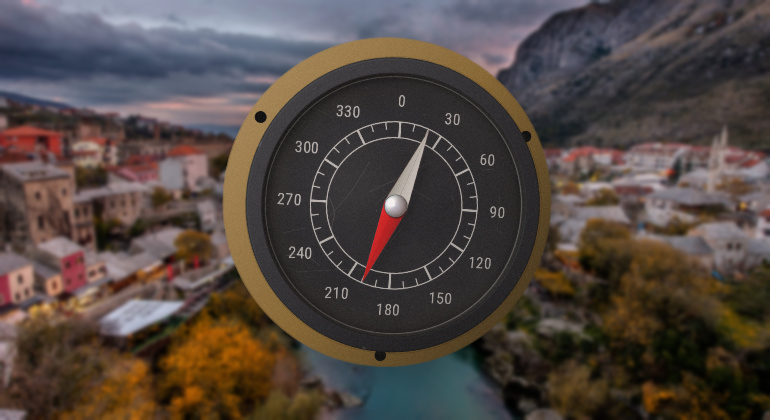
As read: **200** °
